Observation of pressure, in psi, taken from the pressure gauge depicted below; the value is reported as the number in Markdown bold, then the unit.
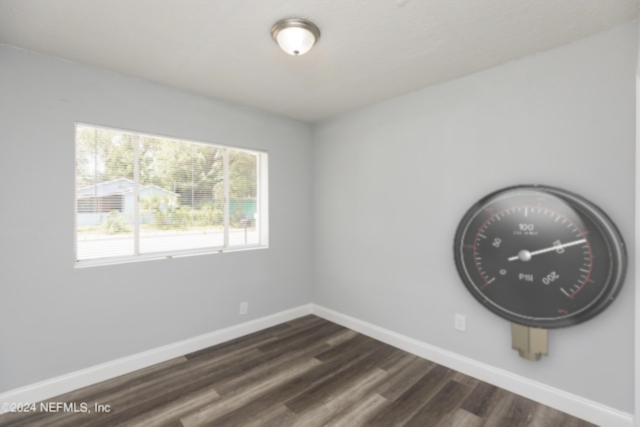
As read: **150** psi
